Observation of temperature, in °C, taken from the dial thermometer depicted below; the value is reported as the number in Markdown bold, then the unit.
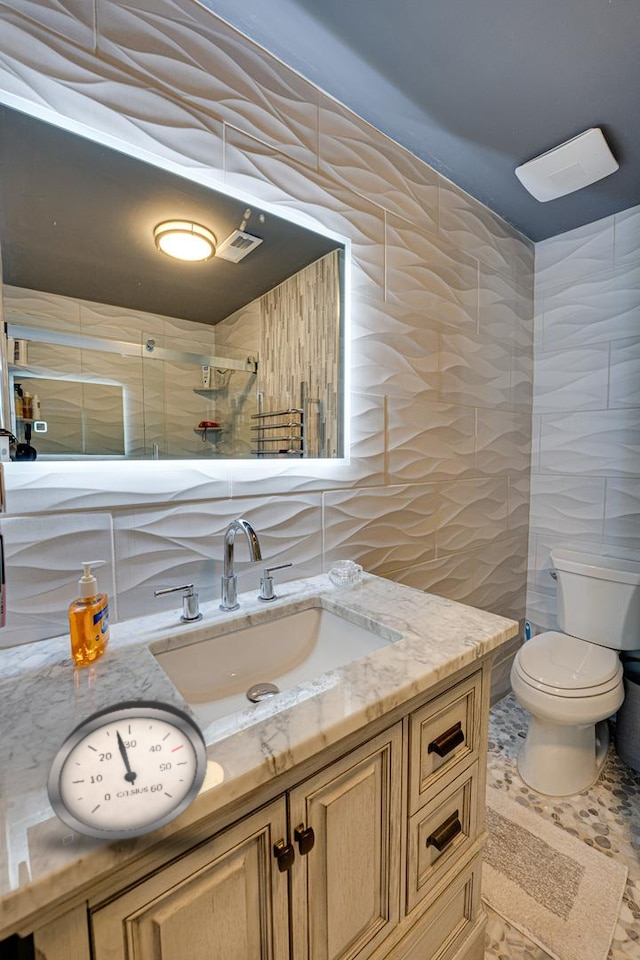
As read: **27.5** °C
